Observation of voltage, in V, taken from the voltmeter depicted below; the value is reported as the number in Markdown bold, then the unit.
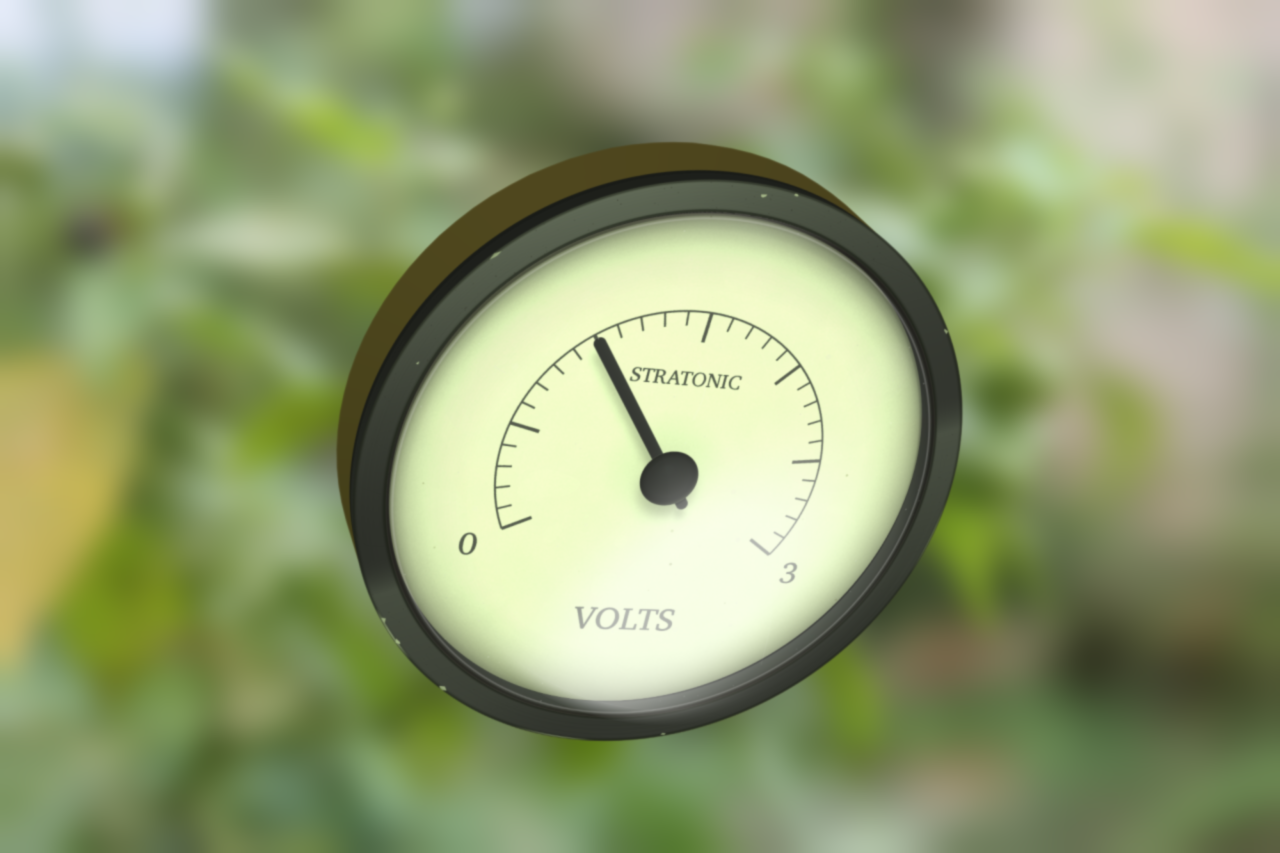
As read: **1** V
